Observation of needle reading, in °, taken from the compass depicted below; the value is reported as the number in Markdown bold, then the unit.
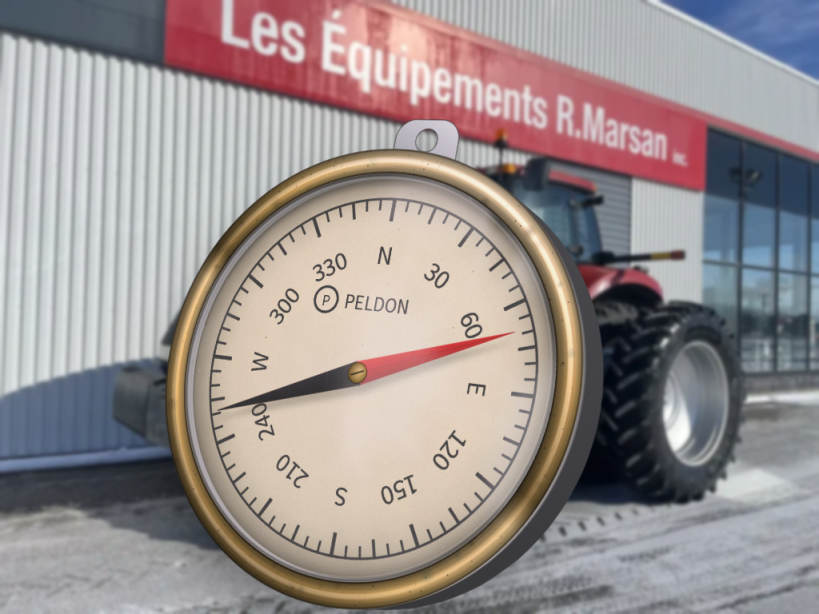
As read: **70** °
